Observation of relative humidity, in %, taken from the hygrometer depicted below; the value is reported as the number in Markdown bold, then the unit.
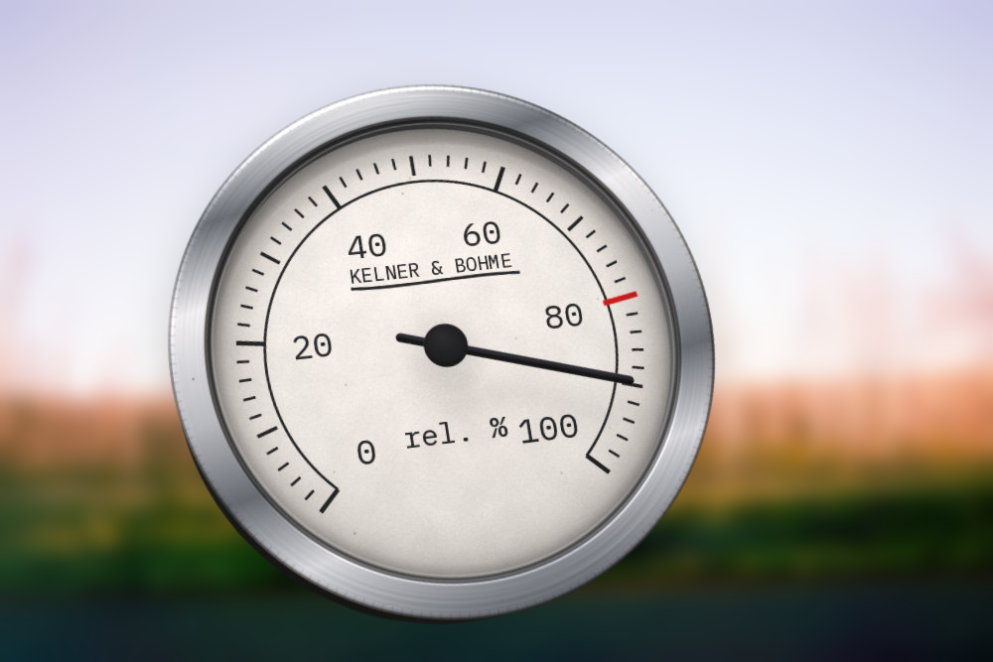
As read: **90** %
